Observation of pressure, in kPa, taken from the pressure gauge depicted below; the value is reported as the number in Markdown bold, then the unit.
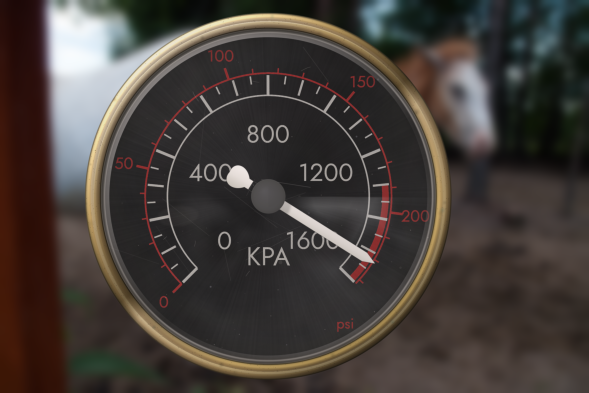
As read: **1525** kPa
